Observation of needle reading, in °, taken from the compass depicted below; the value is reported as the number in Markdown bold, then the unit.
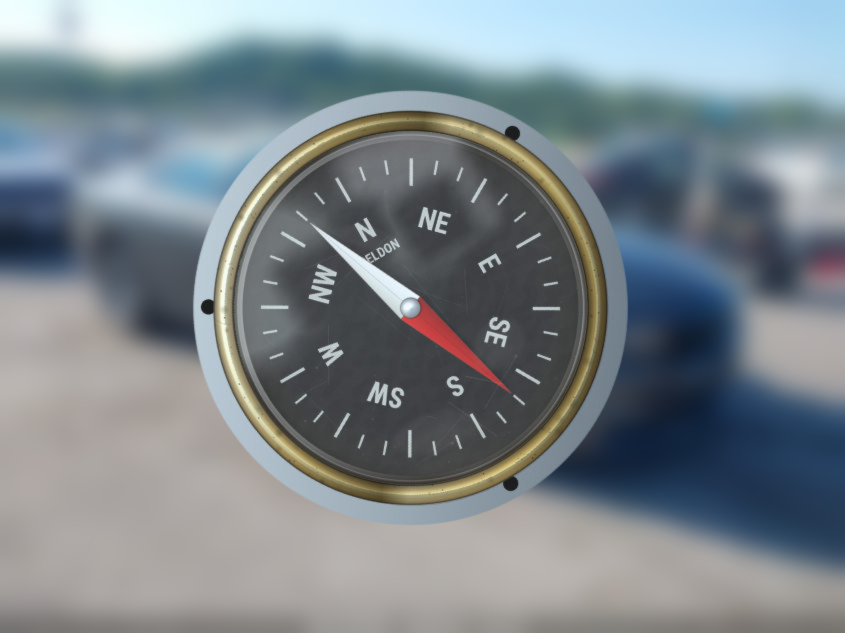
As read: **160** °
